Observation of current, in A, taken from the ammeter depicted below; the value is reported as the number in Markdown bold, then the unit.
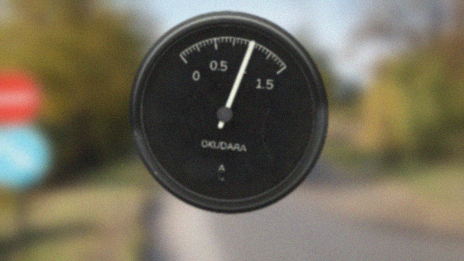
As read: **1** A
